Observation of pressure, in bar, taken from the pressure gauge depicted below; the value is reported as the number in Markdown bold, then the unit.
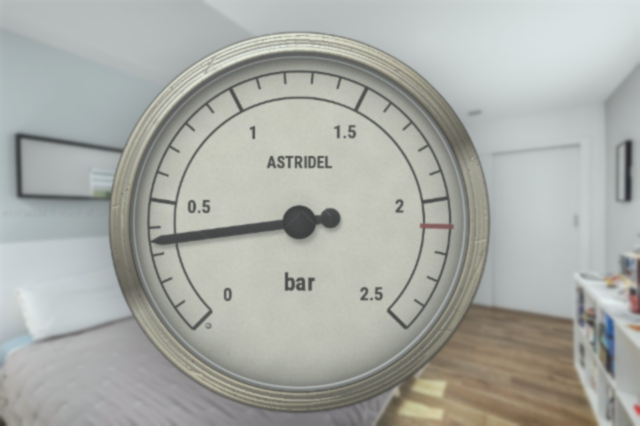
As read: **0.35** bar
